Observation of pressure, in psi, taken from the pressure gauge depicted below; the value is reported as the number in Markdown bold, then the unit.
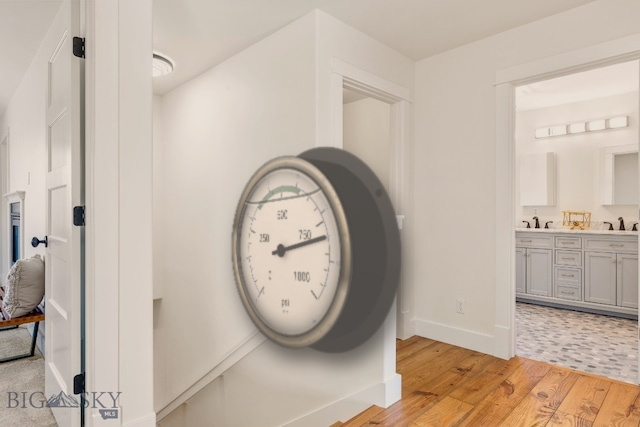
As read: **800** psi
